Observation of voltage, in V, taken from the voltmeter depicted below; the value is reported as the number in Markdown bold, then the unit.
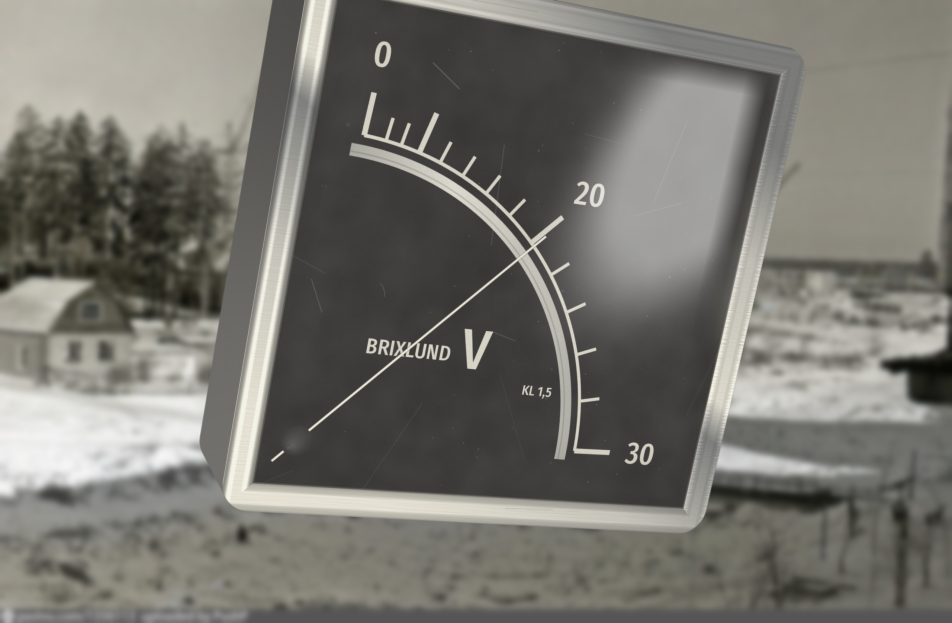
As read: **20** V
